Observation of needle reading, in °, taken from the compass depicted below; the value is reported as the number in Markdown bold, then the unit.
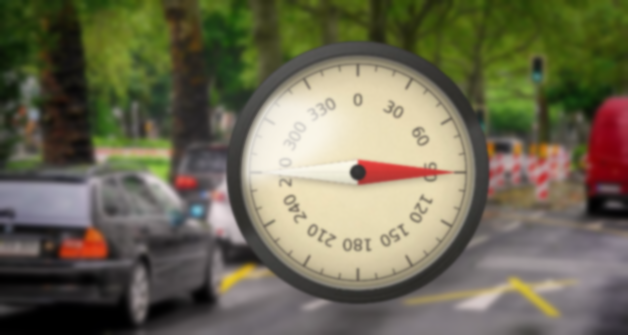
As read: **90** °
